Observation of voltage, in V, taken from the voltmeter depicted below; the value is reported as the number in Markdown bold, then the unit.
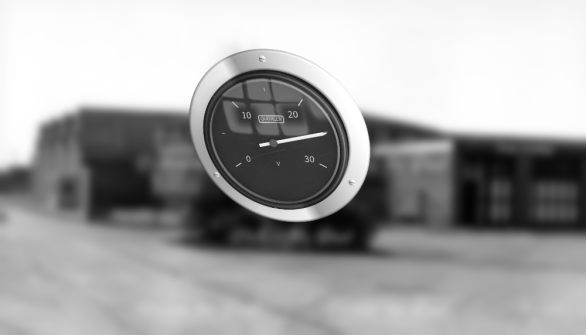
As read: **25** V
